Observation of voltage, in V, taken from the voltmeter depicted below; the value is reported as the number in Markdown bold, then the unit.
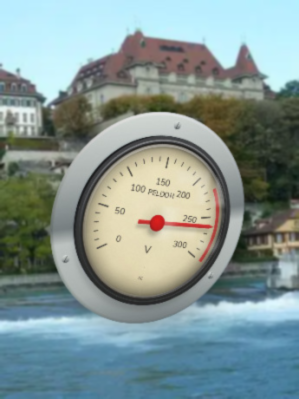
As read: **260** V
